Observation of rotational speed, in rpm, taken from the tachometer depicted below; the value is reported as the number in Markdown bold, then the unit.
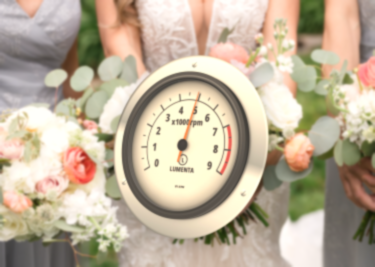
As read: **5000** rpm
